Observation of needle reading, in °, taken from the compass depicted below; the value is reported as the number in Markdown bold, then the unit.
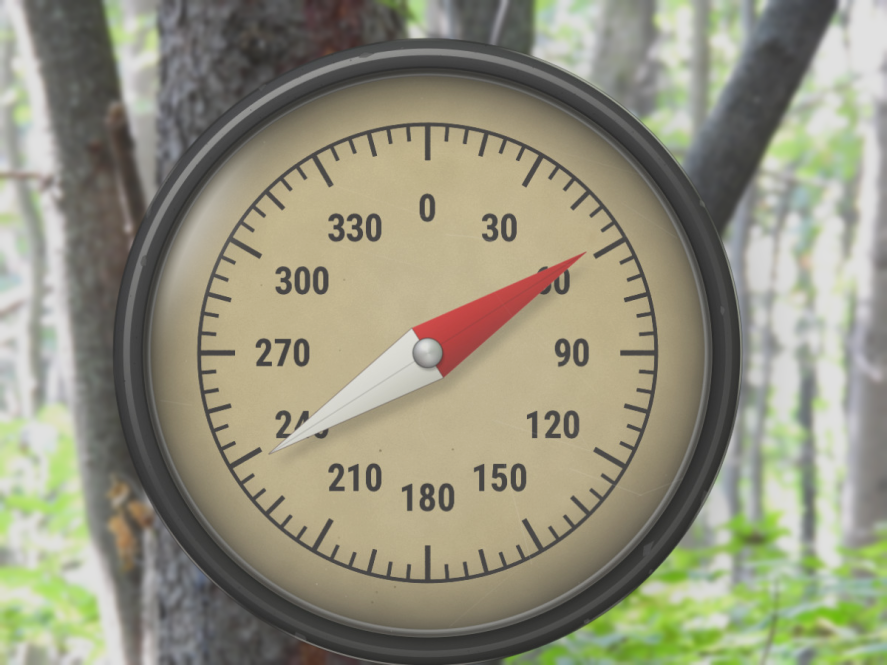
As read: **57.5** °
